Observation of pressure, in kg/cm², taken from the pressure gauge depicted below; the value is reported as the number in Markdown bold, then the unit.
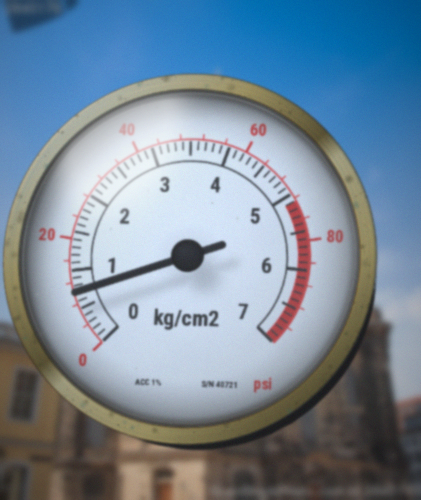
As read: **0.7** kg/cm²
